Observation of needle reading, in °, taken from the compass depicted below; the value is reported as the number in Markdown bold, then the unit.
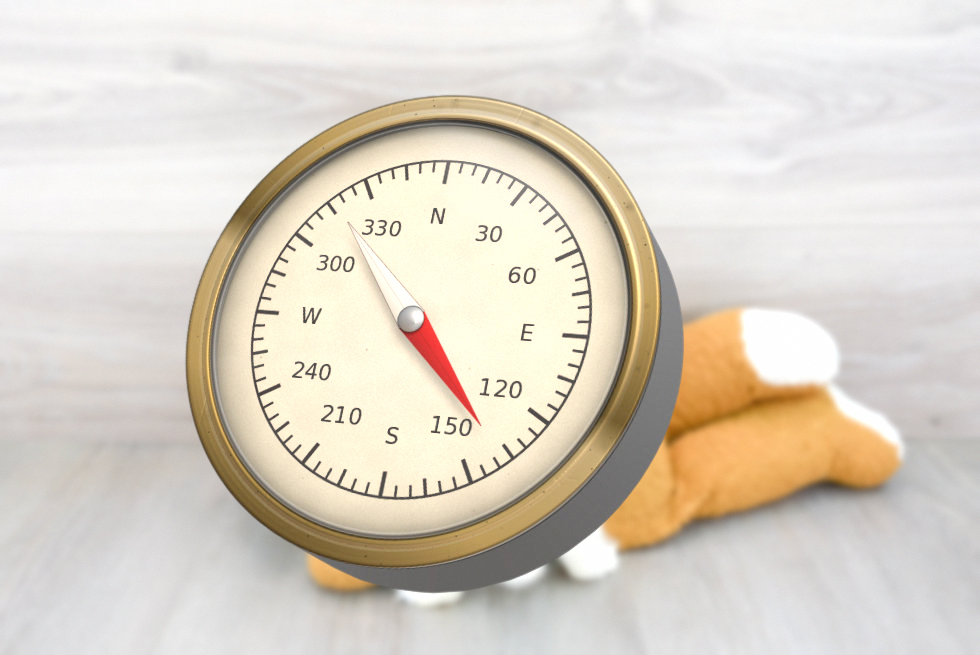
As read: **137.5** °
